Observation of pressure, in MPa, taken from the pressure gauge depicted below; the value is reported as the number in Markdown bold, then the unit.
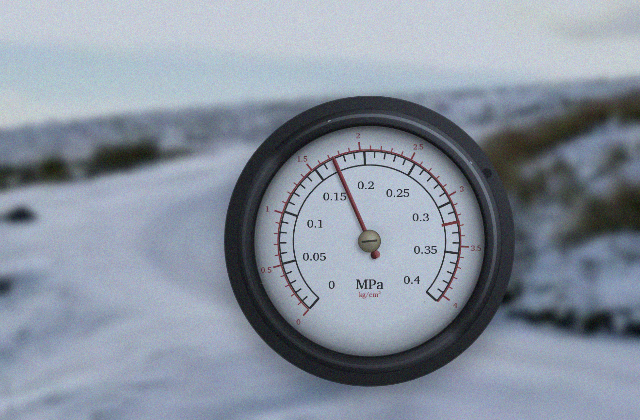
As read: **0.17** MPa
